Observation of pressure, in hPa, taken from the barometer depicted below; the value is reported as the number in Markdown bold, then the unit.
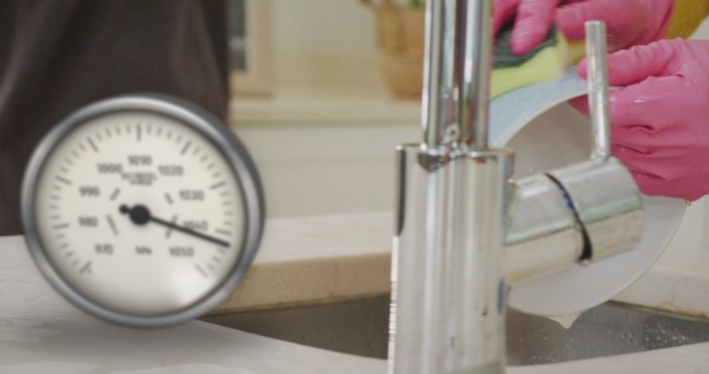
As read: **1042** hPa
